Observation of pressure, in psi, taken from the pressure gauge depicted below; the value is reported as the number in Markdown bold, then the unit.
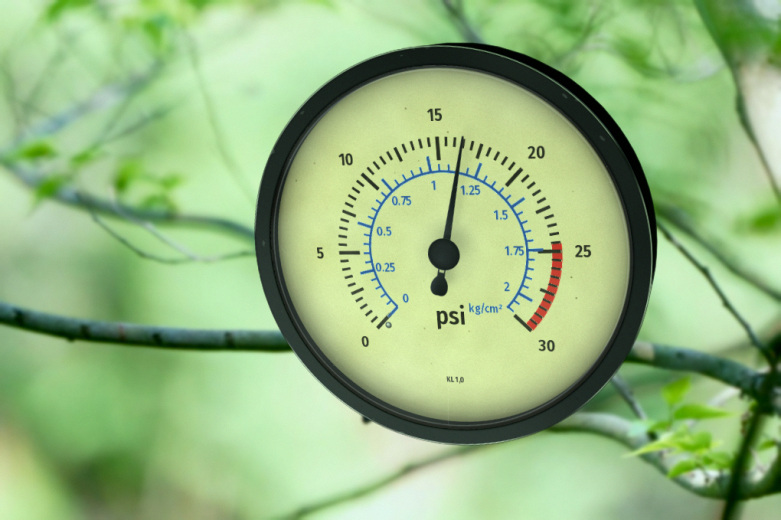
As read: **16.5** psi
